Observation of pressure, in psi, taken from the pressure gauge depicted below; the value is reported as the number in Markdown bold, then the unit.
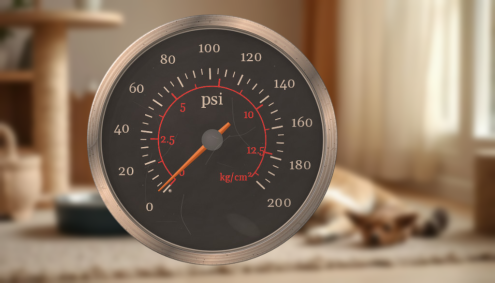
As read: **2.5** psi
